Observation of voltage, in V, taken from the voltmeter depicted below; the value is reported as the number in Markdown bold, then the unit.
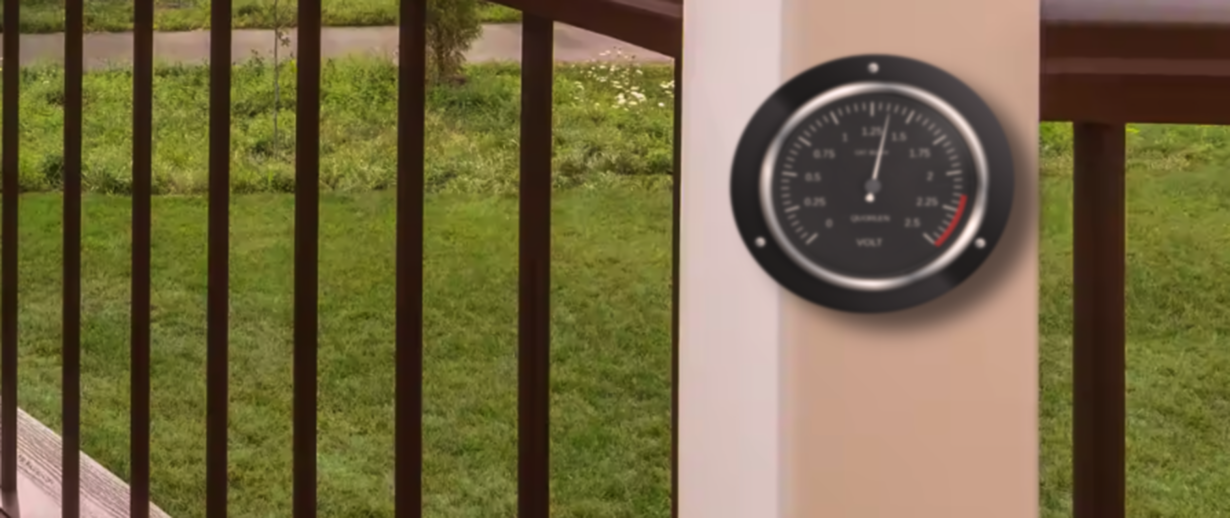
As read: **1.35** V
